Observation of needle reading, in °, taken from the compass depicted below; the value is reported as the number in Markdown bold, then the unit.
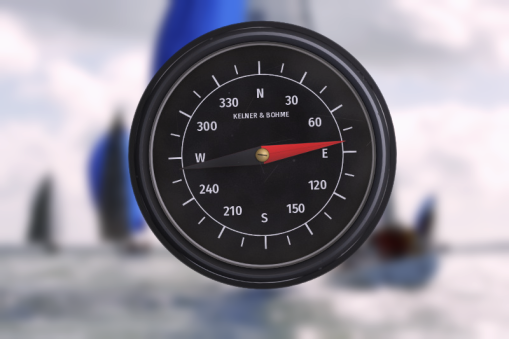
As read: **82.5** °
